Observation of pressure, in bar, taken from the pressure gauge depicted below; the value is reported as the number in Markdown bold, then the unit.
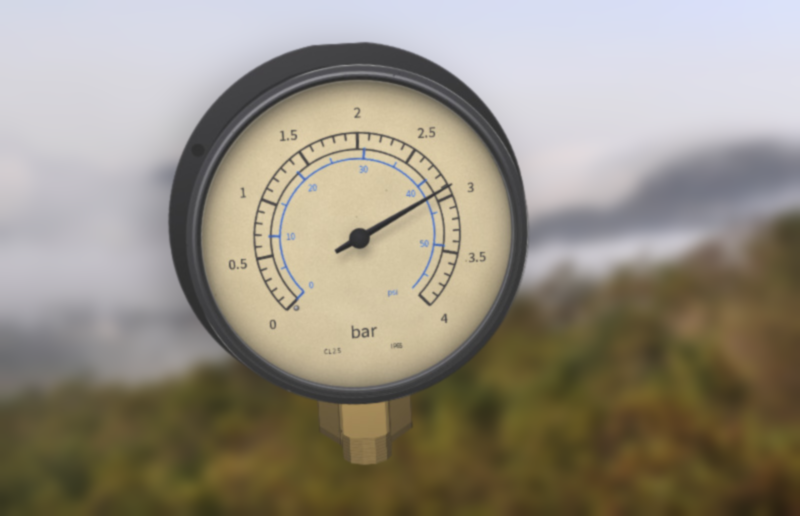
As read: **2.9** bar
